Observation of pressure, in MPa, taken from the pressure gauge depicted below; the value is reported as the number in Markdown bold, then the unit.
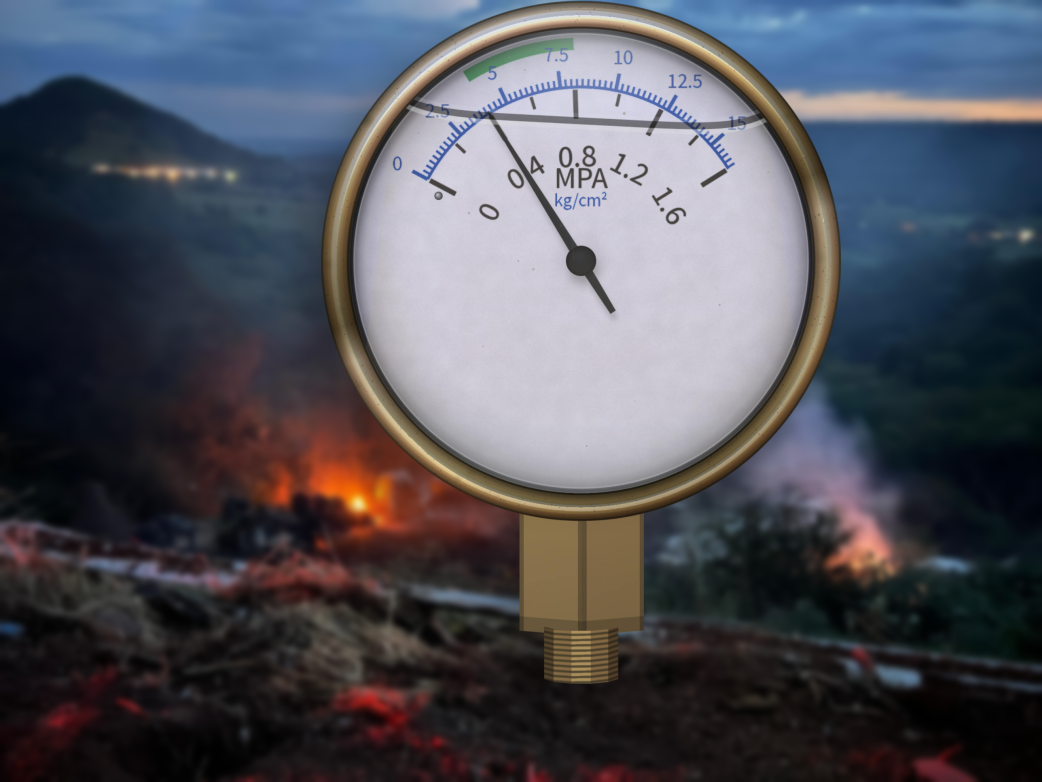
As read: **0.4** MPa
